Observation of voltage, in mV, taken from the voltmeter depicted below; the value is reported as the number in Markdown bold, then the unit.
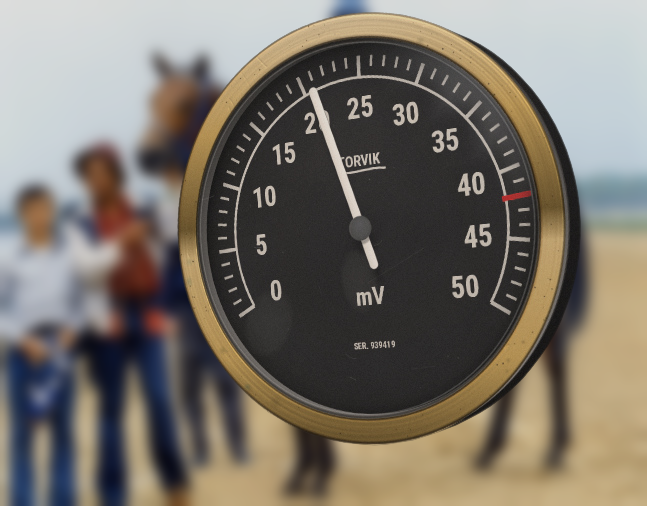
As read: **21** mV
